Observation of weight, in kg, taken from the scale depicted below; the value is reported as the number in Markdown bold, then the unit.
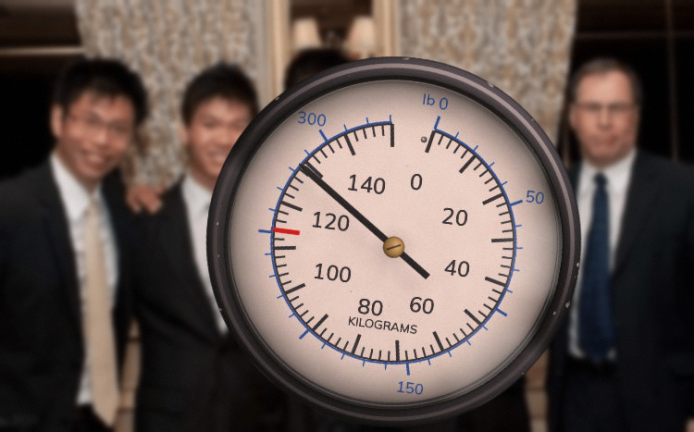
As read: **129** kg
